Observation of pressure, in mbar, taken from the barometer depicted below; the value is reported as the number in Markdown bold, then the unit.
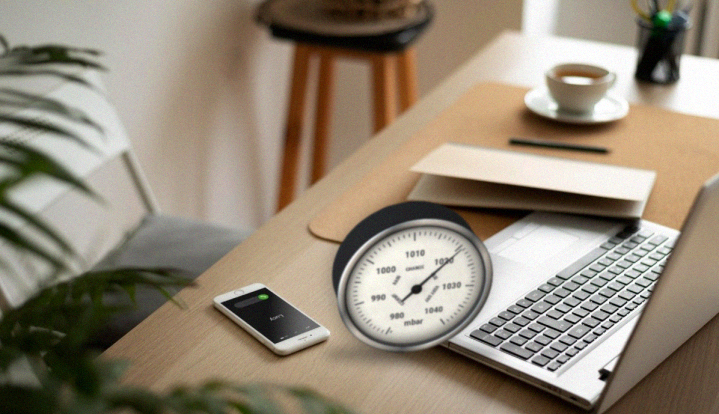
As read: **1020** mbar
